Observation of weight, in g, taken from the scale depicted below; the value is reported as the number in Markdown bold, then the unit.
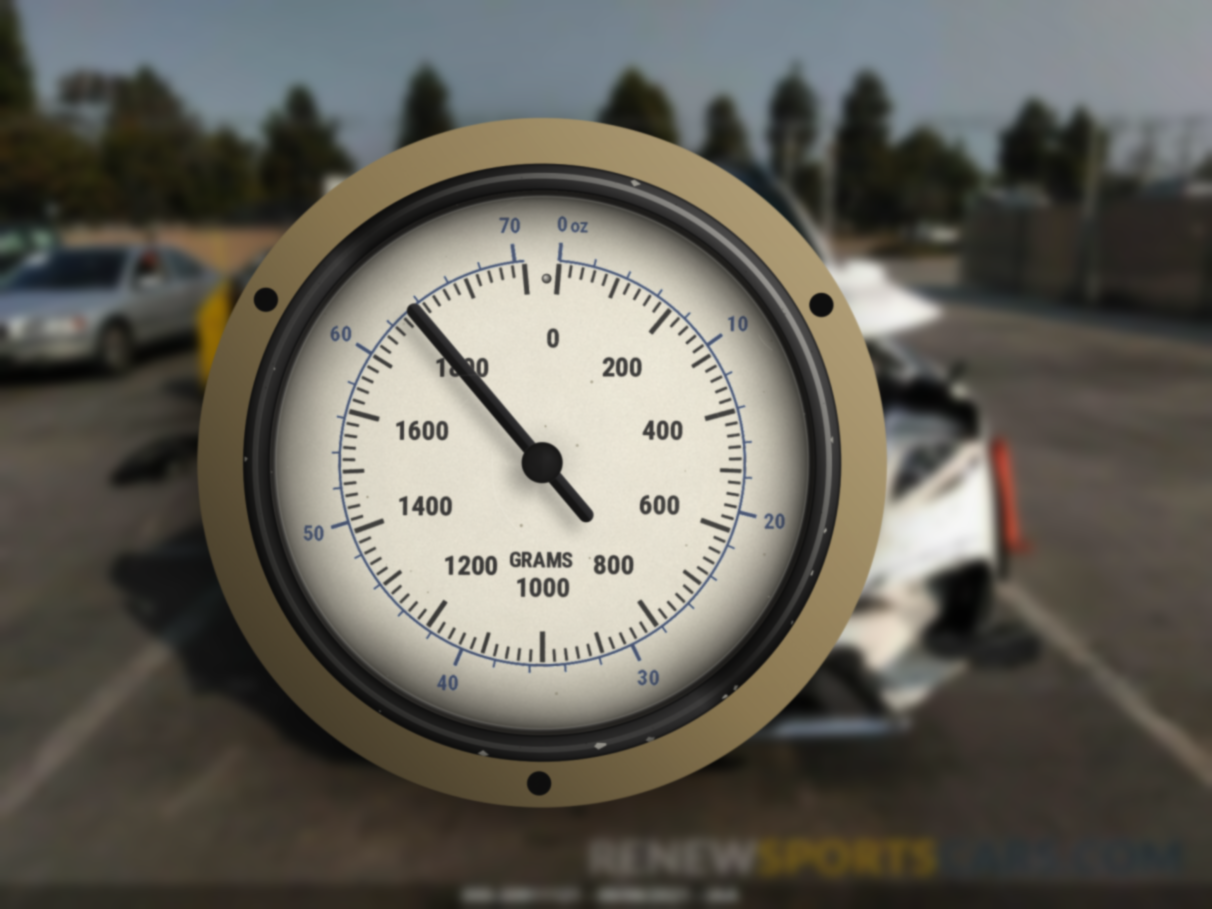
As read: **1800** g
